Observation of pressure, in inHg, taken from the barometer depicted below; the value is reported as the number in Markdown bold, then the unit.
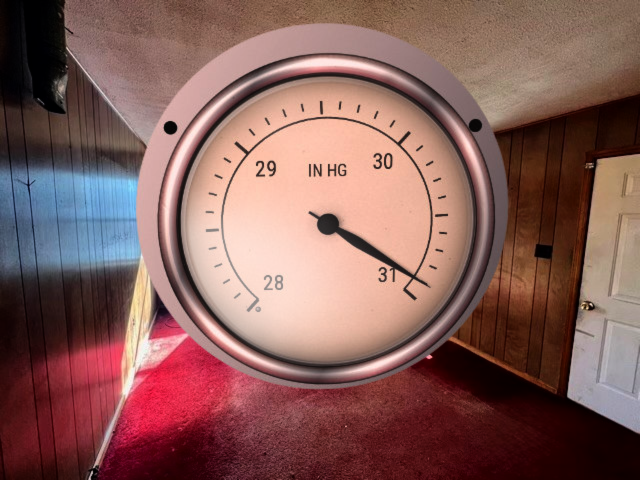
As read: **30.9** inHg
